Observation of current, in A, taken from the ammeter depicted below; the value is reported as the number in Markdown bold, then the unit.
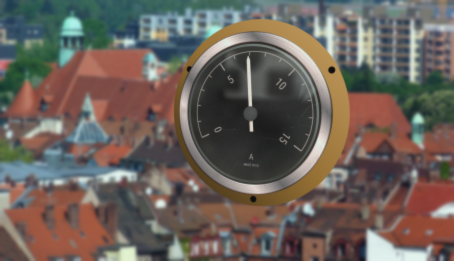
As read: **7** A
